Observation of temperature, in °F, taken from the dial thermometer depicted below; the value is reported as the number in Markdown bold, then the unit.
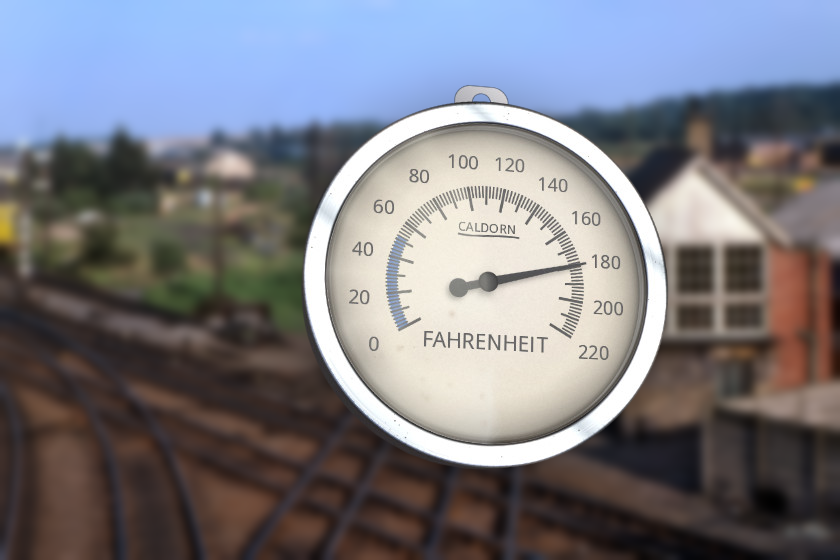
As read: **180** °F
